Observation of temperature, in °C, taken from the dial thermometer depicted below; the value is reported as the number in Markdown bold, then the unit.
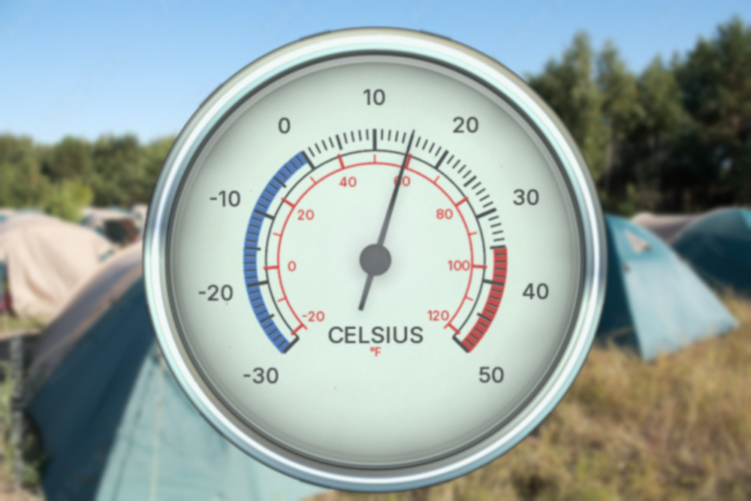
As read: **15** °C
